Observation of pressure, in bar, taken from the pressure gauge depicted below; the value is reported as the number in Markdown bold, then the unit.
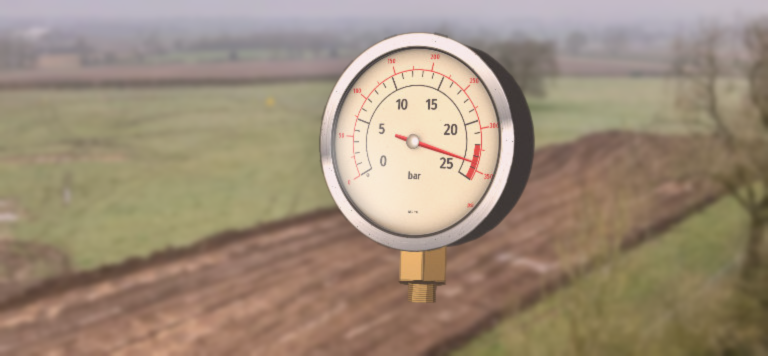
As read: **23.5** bar
